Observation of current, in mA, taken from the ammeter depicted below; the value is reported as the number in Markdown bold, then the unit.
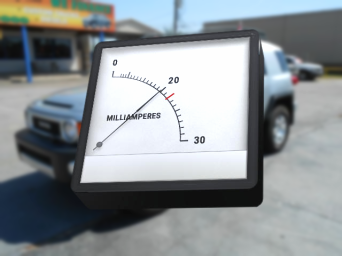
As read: **20** mA
